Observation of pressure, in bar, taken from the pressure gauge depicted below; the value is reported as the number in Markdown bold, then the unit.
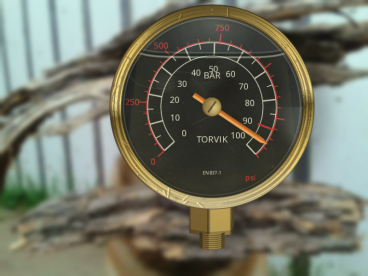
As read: **95** bar
